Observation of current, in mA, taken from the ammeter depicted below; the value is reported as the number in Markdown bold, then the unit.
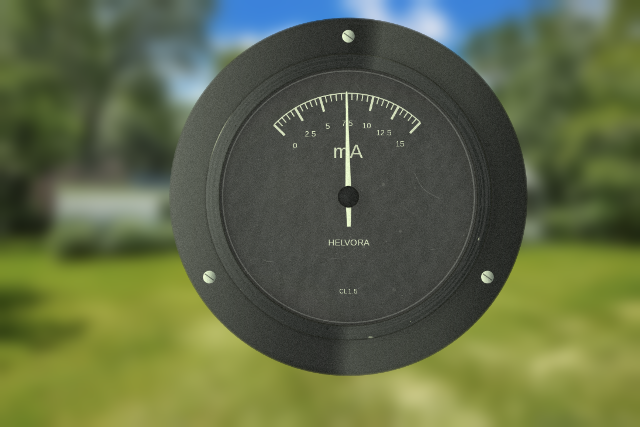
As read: **7.5** mA
